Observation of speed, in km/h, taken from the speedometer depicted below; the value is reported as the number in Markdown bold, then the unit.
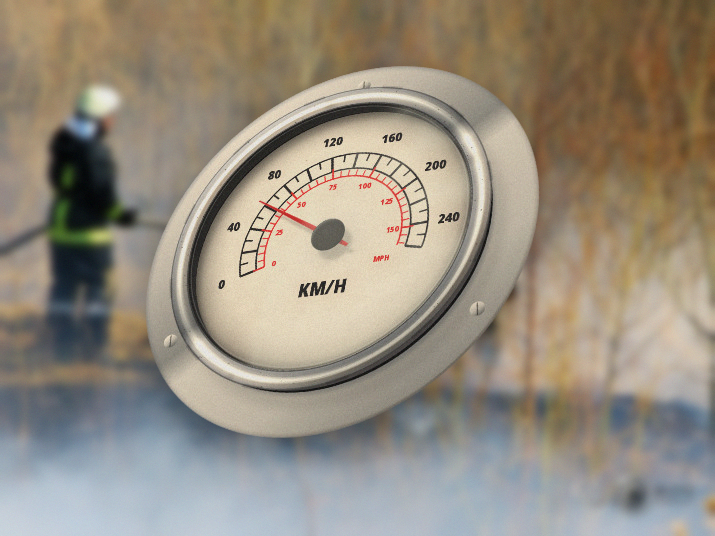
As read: **60** km/h
